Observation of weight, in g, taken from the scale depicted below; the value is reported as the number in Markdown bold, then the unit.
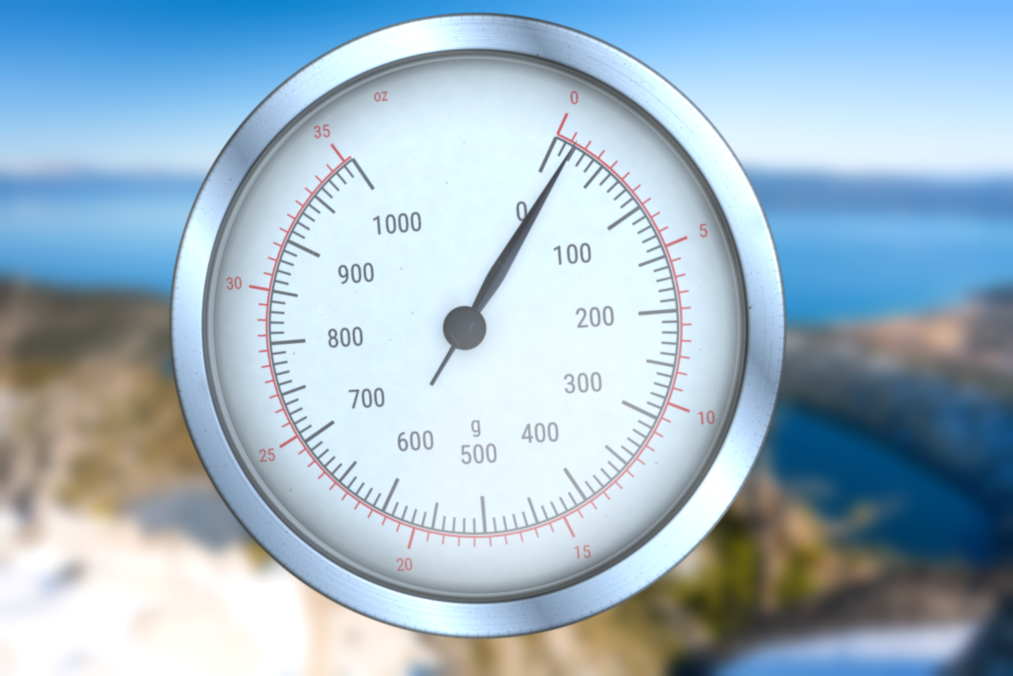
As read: **20** g
